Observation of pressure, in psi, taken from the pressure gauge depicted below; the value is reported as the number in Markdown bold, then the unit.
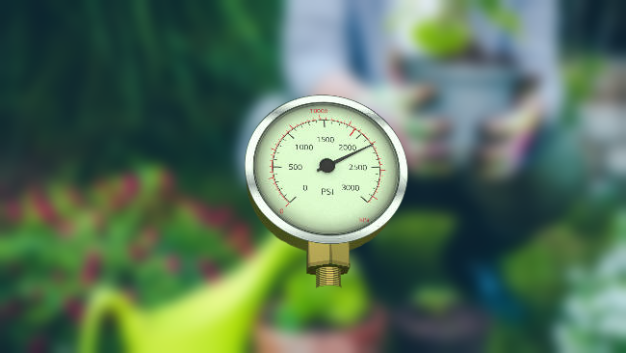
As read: **2200** psi
